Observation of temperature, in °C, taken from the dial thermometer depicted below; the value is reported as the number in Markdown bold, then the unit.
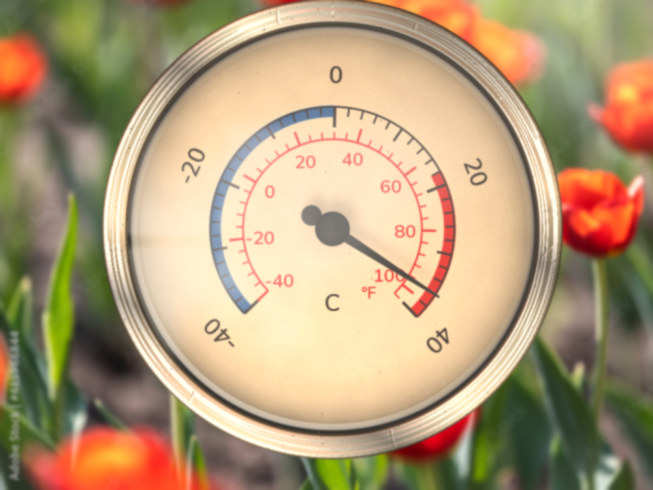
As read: **36** °C
